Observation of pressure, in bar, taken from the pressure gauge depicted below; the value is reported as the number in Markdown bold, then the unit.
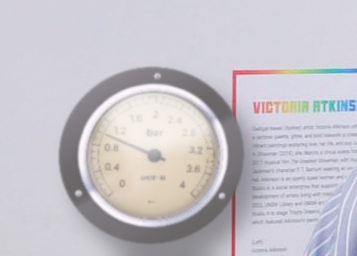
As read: **1** bar
